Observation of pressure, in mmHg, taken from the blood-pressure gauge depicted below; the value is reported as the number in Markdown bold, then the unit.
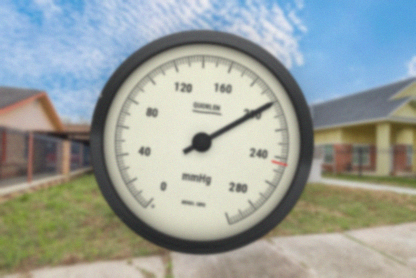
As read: **200** mmHg
